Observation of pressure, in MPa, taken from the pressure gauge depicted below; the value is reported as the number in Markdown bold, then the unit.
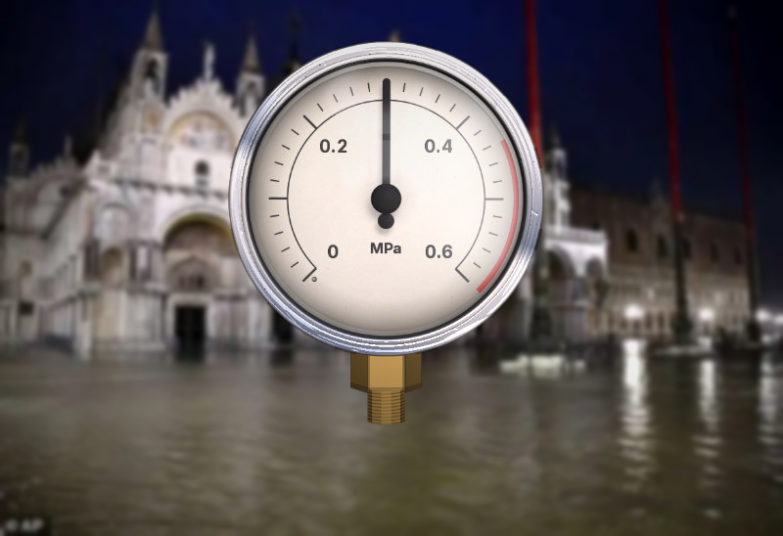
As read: **0.3** MPa
